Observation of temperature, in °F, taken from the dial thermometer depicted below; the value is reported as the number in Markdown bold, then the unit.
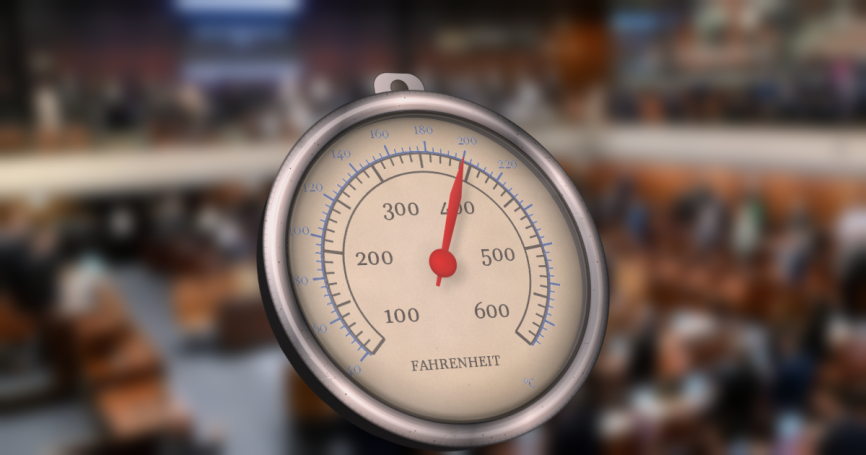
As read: **390** °F
